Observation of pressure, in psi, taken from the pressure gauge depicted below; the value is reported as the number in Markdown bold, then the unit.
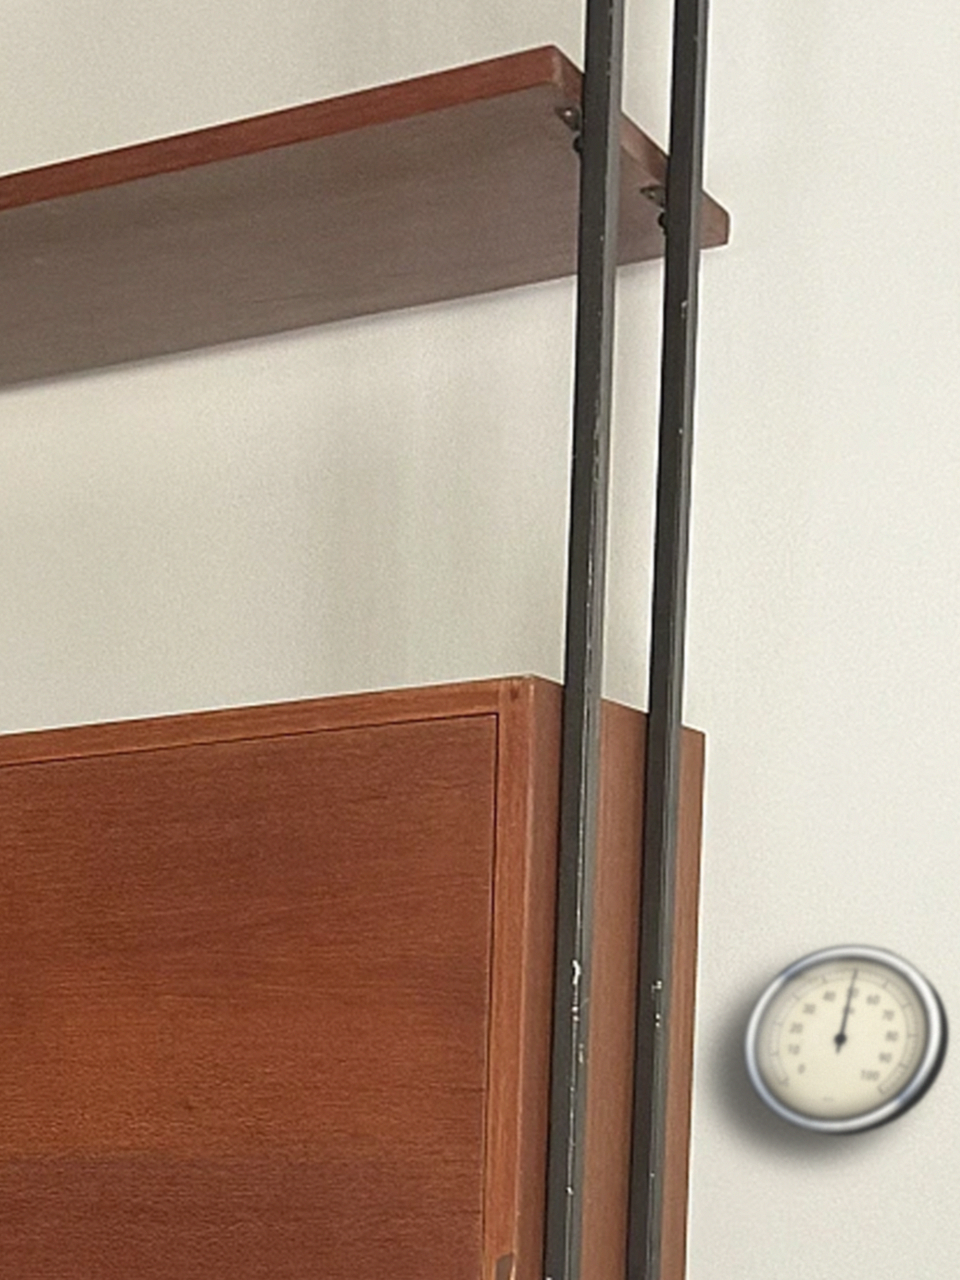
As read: **50** psi
